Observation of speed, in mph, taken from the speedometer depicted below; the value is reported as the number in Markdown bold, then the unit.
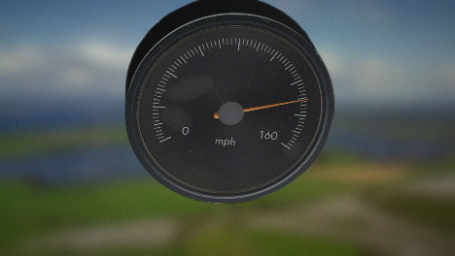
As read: **130** mph
